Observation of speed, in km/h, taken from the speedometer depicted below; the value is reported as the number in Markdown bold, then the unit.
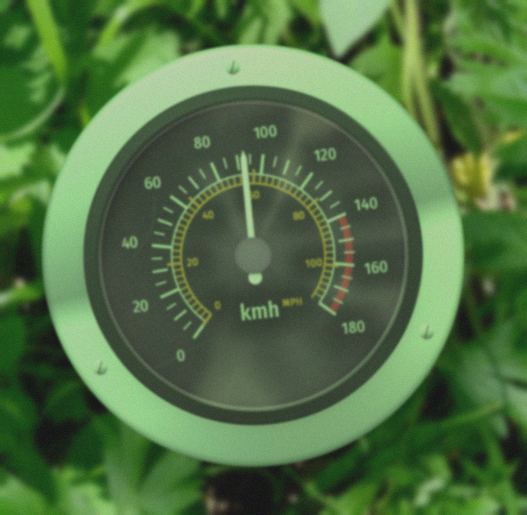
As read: **92.5** km/h
